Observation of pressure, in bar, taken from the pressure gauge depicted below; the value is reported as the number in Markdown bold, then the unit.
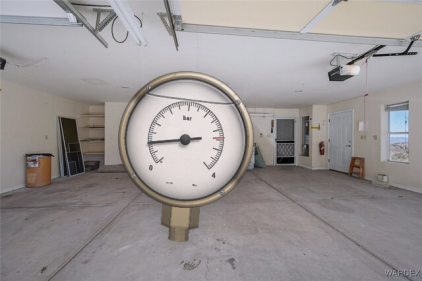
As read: **0.5** bar
